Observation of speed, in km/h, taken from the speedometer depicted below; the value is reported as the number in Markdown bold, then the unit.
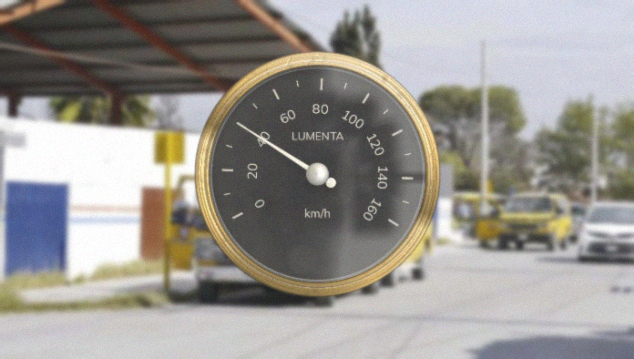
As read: **40** km/h
